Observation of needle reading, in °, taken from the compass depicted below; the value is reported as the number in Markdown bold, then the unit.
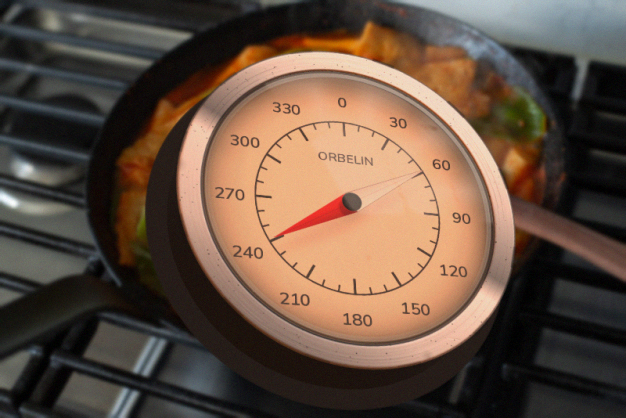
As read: **240** °
